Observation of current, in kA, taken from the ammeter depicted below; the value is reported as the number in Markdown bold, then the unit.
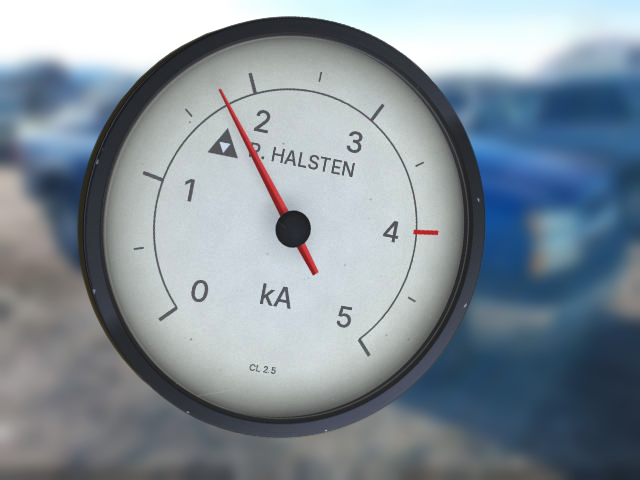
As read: **1.75** kA
